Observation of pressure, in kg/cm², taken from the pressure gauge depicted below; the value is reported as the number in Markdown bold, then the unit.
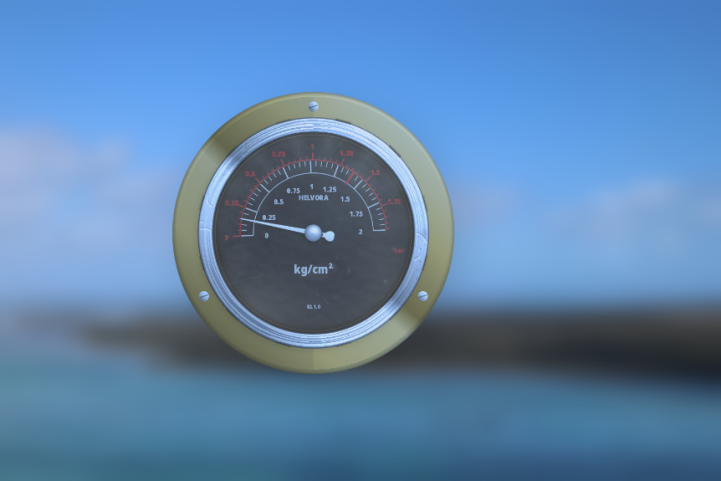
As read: **0.15** kg/cm²
